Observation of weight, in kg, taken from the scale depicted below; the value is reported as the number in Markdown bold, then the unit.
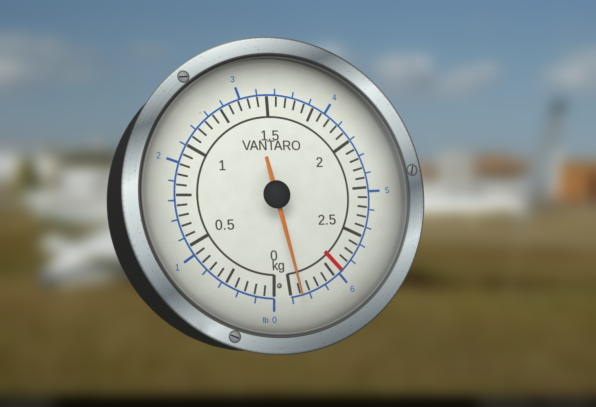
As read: **2.95** kg
